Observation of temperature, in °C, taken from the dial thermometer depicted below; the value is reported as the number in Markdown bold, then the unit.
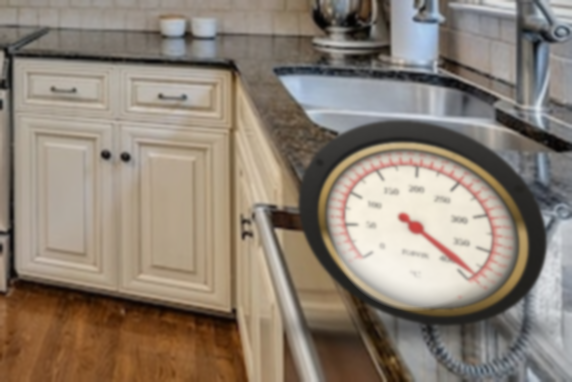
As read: **387.5** °C
